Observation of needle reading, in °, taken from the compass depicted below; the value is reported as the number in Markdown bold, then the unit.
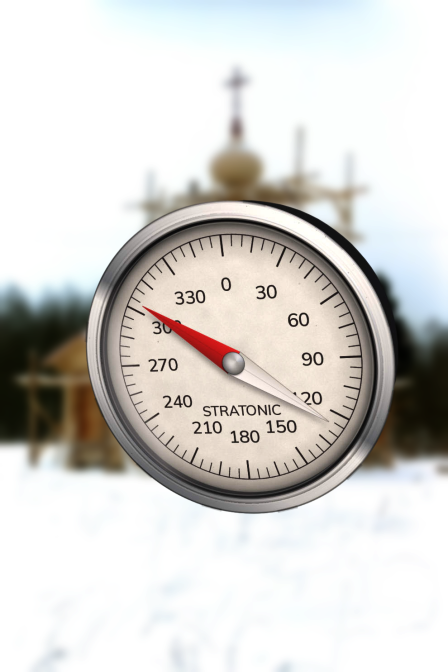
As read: **305** °
